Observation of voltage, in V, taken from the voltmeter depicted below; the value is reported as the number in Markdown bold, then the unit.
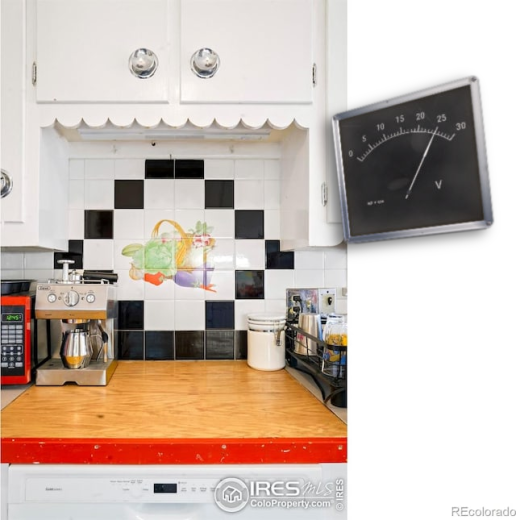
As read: **25** V
